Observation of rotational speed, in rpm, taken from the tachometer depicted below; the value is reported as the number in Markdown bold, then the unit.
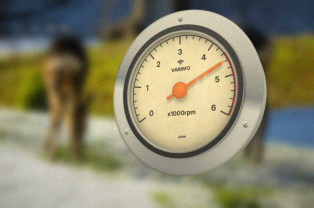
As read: **4600** rpm
